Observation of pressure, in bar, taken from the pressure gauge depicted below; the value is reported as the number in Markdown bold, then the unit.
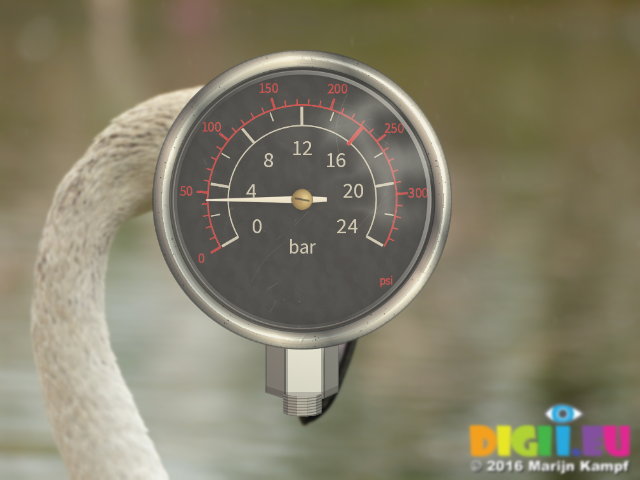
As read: **3** bar
